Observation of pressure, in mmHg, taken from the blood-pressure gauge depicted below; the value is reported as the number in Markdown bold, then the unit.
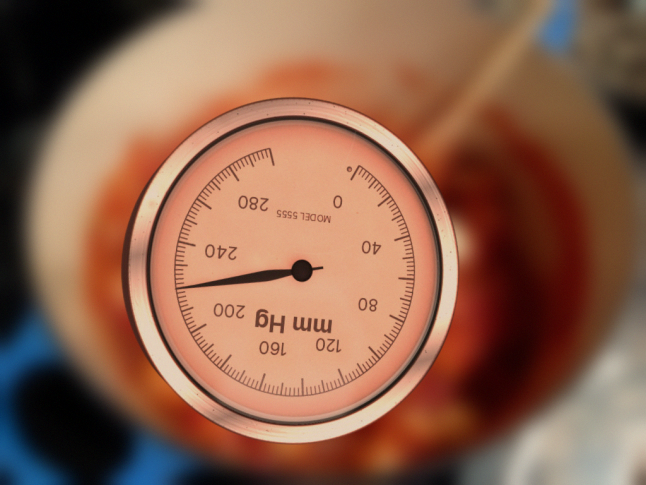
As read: **220** mmHg
